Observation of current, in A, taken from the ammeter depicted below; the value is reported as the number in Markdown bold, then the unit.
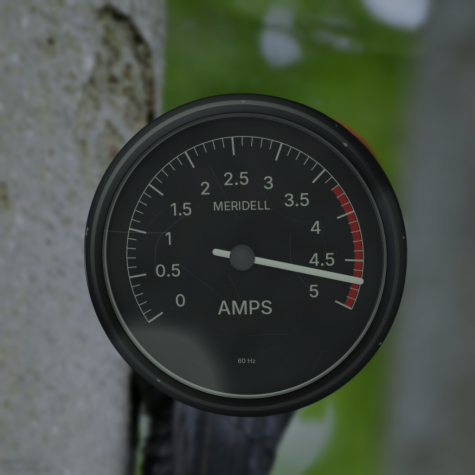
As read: **4.7** A
